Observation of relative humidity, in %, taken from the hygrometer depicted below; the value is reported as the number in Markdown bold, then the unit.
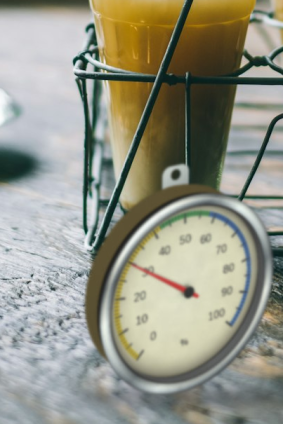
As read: **30** %
